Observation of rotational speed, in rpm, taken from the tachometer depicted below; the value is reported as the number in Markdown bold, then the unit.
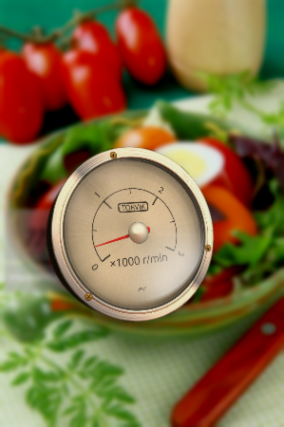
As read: **250** rpm
